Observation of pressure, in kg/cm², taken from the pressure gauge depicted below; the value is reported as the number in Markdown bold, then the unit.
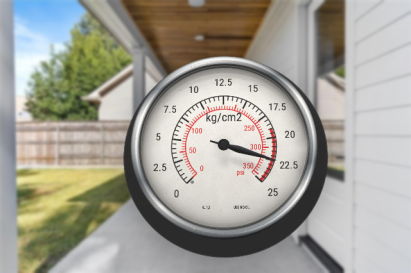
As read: **22.5** kg/cm²
